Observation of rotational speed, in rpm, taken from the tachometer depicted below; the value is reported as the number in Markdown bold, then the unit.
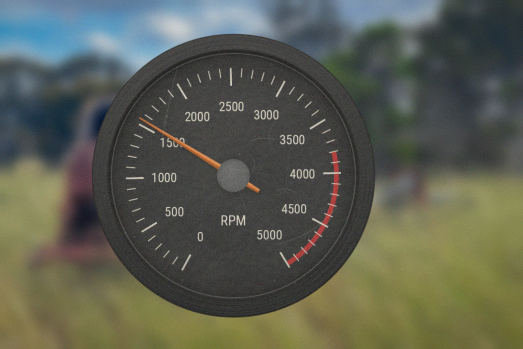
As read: **1550** rpm
